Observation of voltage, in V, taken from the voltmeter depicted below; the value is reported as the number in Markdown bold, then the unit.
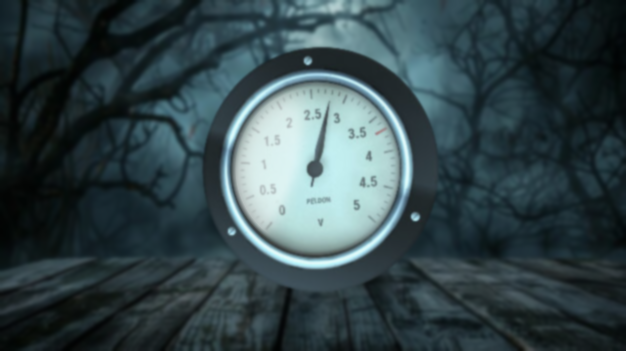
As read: **2.8** V
